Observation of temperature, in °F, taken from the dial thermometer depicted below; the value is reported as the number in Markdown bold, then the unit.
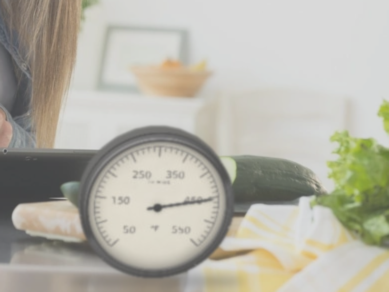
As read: **450** °F
